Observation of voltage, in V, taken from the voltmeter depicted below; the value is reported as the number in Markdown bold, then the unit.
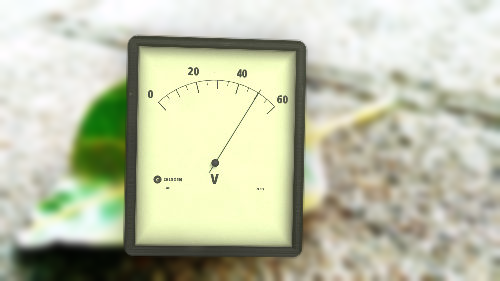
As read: **50** V
